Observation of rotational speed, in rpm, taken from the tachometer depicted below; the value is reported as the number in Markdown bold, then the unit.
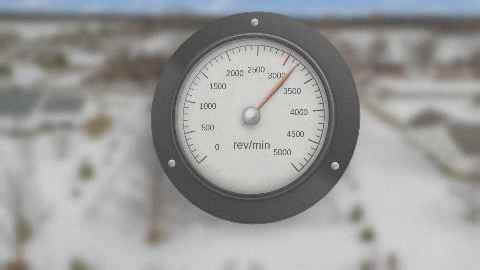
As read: **3200** rpm
